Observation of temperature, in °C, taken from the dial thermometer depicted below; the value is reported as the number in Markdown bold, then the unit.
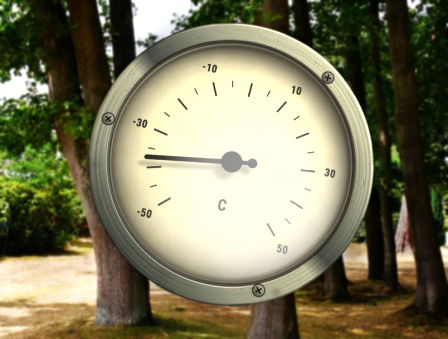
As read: **-37.5** °C
